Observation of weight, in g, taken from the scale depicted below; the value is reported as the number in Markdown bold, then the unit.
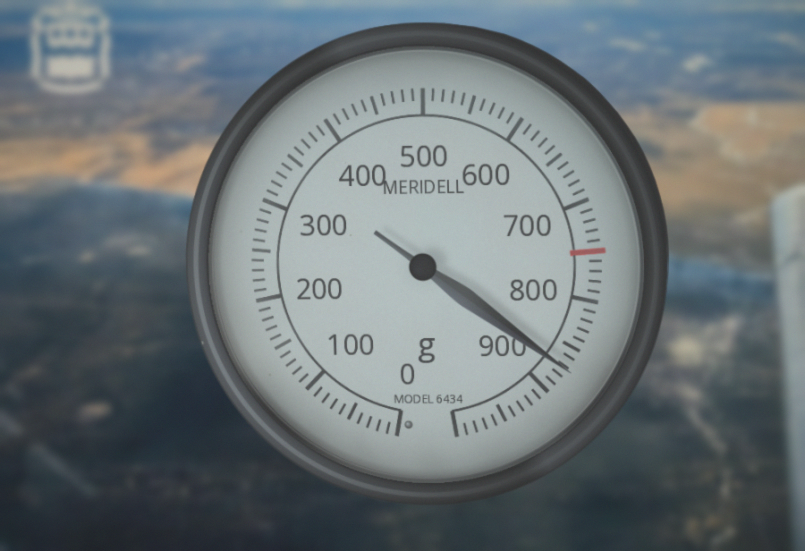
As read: **870** g
